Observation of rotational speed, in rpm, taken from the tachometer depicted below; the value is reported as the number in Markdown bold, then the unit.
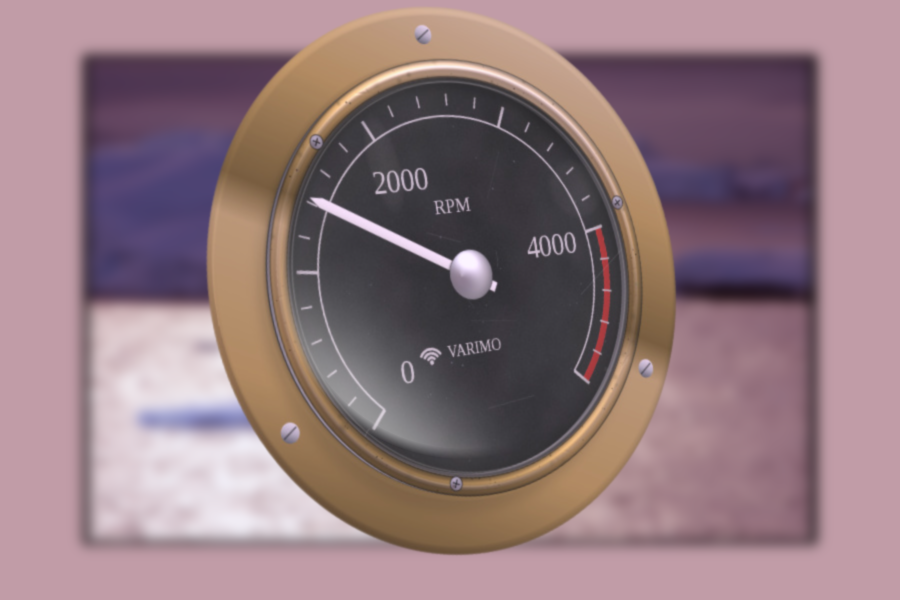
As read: **1400** rpm
